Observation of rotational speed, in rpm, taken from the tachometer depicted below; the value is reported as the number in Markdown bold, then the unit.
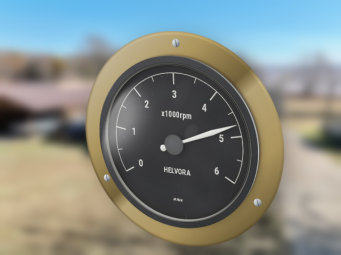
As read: **4750** rpm
